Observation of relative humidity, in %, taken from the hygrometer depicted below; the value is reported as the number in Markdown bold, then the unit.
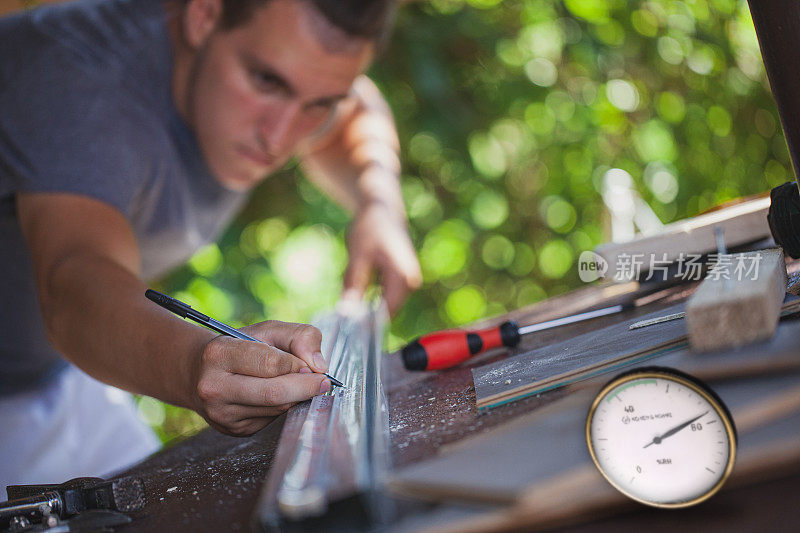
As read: **76** %
